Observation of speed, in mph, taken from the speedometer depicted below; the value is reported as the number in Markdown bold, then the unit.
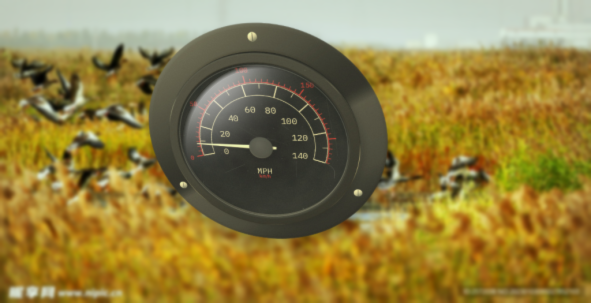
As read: **10** mph
